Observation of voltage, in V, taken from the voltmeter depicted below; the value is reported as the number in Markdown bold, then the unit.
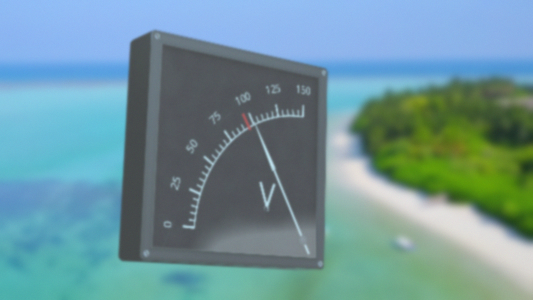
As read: **100** V
